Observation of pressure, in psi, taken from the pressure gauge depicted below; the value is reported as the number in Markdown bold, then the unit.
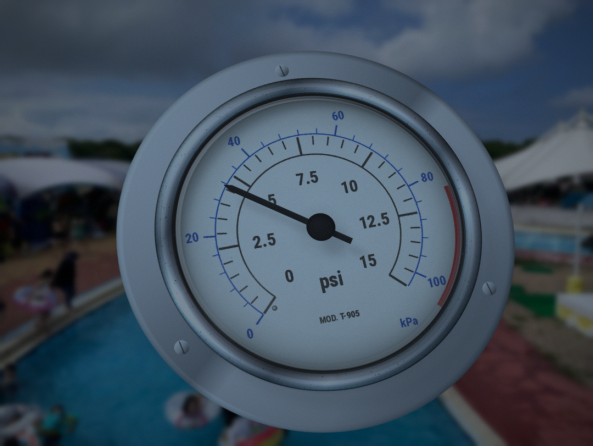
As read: **4.5** psi
